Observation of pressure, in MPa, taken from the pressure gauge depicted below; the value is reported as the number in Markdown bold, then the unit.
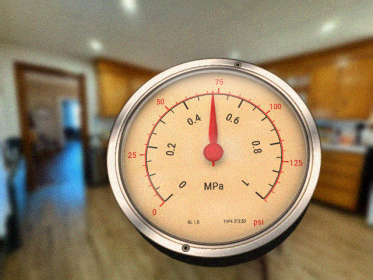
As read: **0.5** MPa
